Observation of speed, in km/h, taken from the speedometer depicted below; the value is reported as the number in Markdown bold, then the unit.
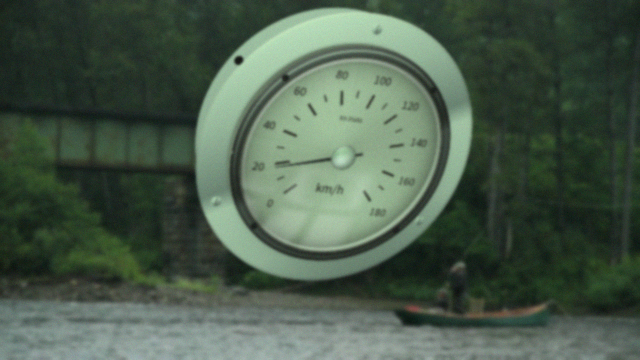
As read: **20** km/h
